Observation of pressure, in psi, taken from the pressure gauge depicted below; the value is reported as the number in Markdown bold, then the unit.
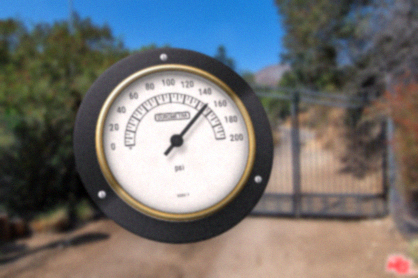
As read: **150** psi
